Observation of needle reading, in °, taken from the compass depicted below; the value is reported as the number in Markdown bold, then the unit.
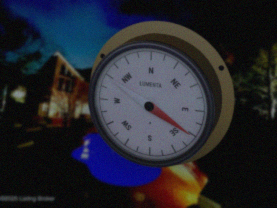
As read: **120** °
